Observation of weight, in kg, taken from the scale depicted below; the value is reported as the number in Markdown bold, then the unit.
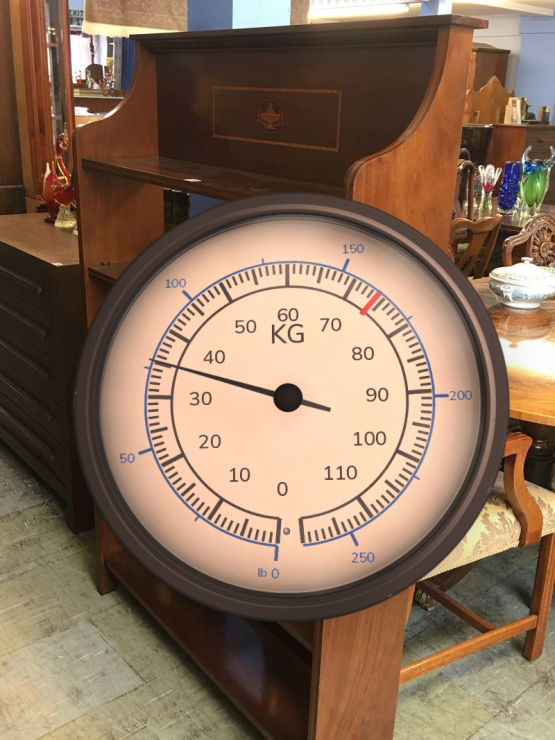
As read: **35** kg
